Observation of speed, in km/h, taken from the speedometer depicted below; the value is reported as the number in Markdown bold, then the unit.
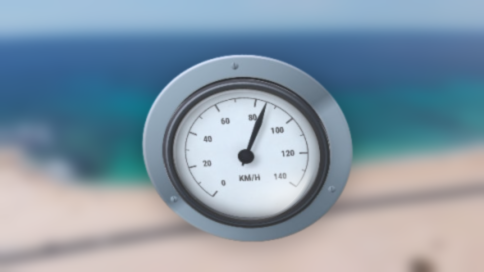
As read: **85** km/h
